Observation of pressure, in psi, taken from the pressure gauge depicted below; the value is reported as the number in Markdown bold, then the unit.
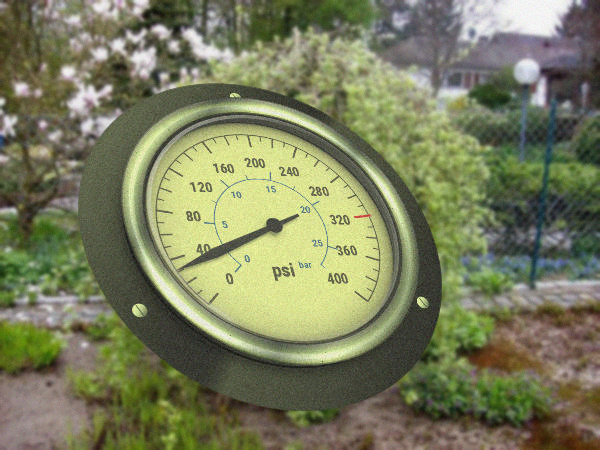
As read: **30** psi
